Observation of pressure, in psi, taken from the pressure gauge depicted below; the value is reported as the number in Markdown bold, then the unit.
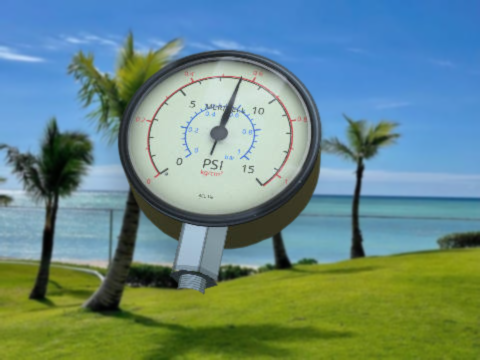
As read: **8** psi
